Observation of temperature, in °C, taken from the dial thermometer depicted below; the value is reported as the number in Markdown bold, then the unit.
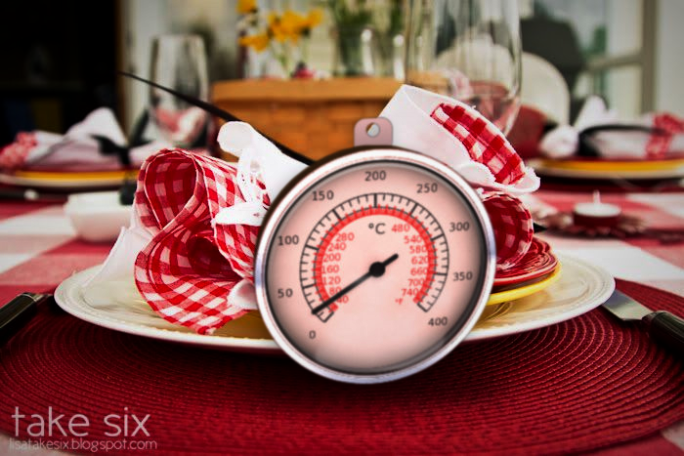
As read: **20** °C
